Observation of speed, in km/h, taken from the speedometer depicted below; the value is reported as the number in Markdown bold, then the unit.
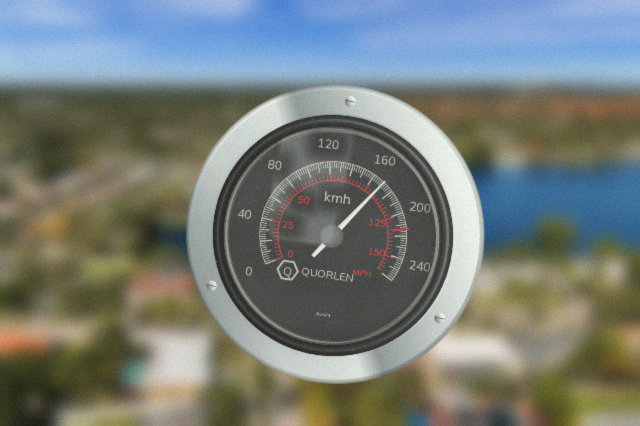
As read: **170** km/h
